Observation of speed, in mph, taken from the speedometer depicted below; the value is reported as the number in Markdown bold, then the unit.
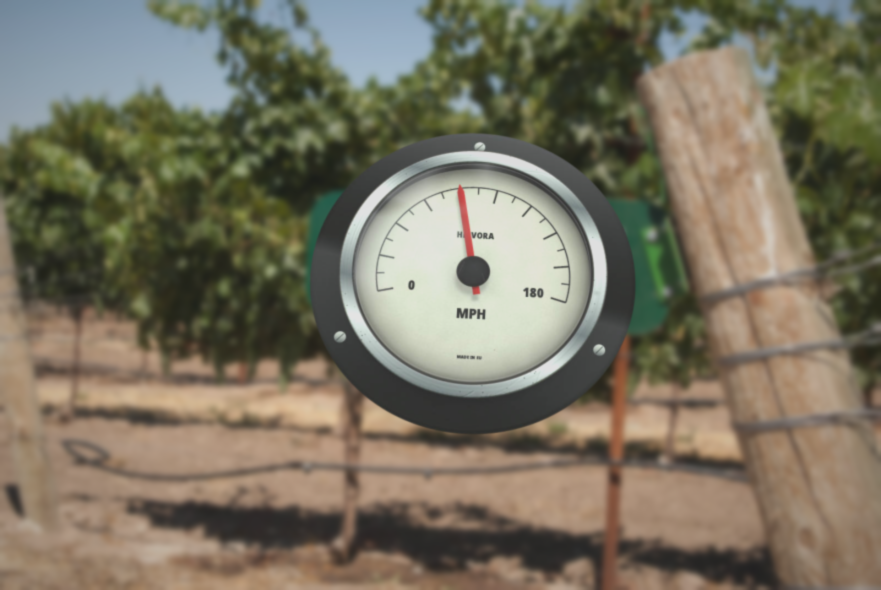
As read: **80** mph
